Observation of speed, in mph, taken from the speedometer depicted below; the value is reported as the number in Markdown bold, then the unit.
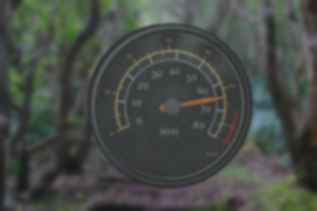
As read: **65** mph
